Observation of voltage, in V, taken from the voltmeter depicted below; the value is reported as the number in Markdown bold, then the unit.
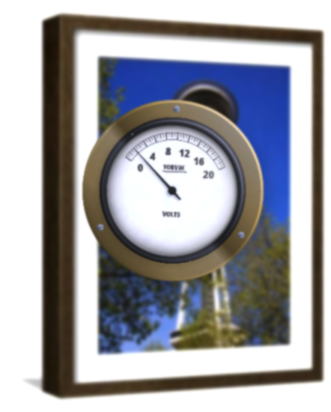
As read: **2** V
